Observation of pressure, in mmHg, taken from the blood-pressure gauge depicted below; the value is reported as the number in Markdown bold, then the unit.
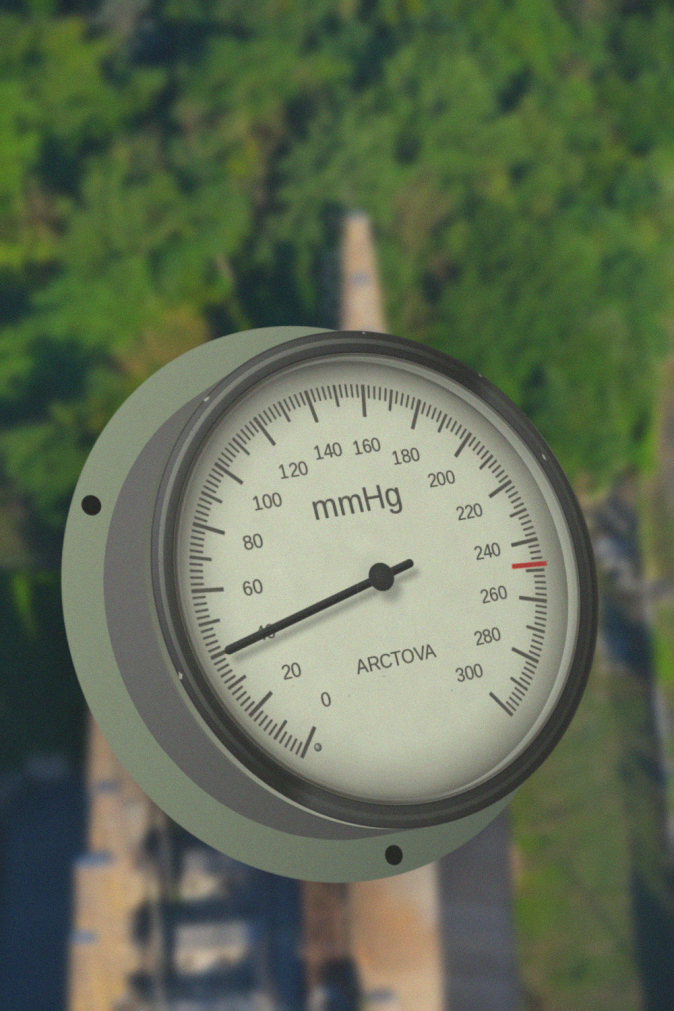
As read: **40** mmHg
